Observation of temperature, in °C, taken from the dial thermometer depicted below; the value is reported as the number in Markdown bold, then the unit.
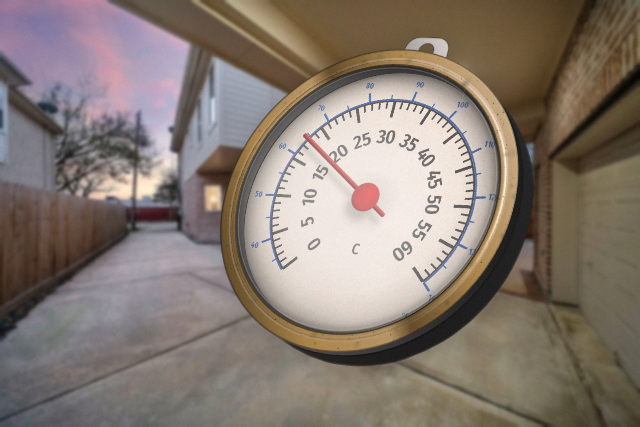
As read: **18** °C
